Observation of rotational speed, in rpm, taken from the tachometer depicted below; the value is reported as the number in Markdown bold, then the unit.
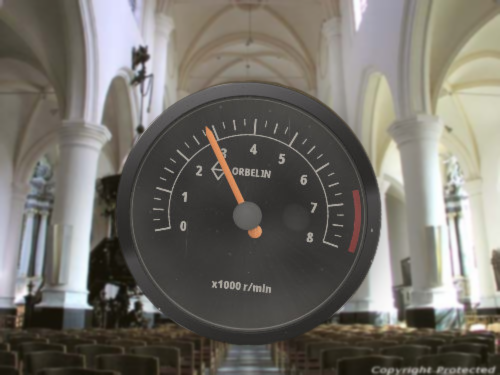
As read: **2875** rpm
